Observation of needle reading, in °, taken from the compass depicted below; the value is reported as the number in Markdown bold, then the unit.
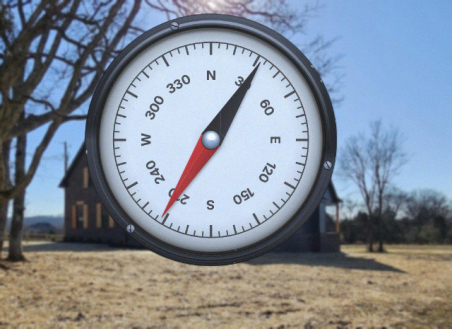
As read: **212.5** °
